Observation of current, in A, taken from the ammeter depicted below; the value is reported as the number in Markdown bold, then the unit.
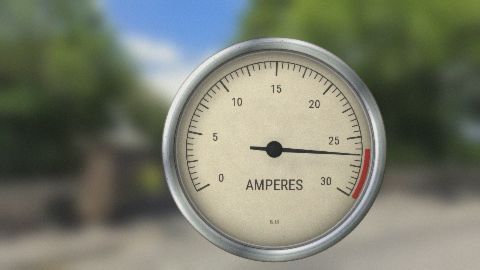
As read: **26.5** A
